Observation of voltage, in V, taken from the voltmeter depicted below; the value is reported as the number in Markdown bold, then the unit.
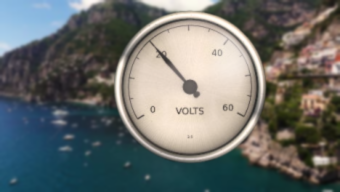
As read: **20** V
